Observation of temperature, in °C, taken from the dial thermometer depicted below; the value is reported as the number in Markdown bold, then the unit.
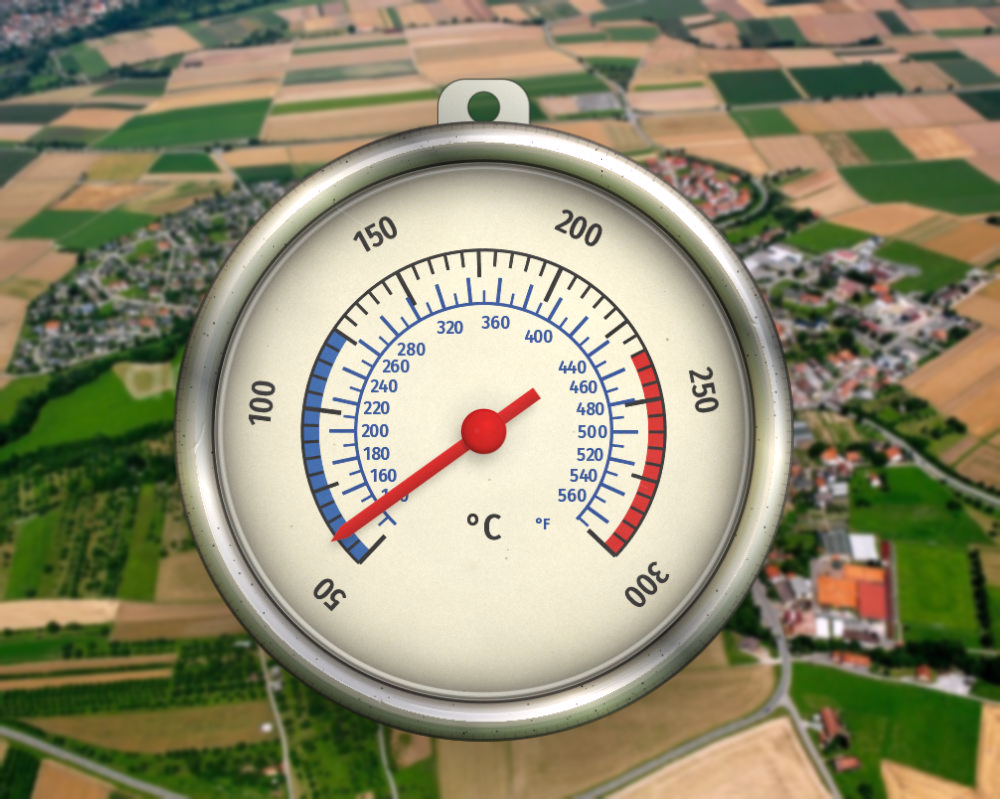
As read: **60** °C
